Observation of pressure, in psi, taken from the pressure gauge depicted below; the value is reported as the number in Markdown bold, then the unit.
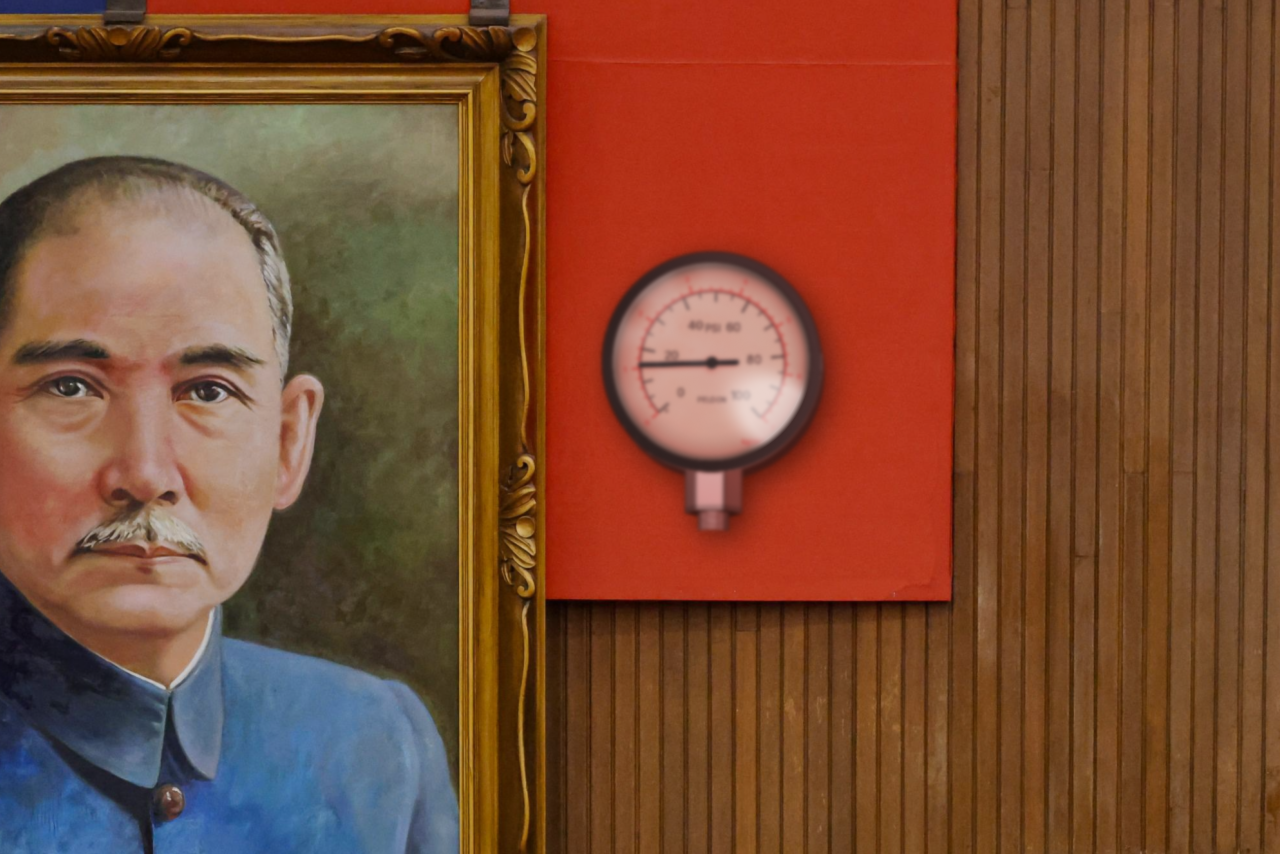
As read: **15** psi
